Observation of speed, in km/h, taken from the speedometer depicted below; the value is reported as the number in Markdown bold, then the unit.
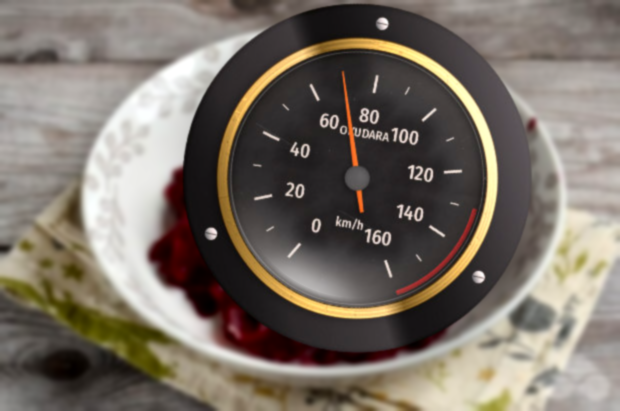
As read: **70** km/h
